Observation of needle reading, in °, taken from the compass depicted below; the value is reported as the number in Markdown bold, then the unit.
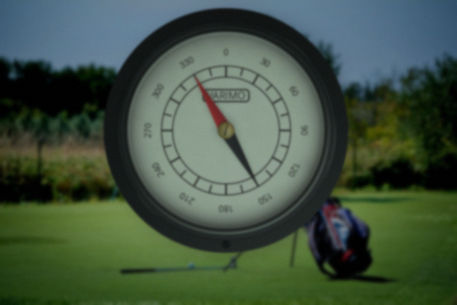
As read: **330** °
